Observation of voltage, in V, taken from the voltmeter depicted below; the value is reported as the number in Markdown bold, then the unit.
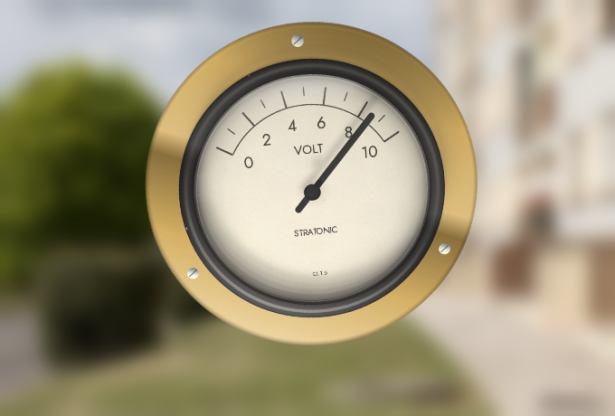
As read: **8.5** V
